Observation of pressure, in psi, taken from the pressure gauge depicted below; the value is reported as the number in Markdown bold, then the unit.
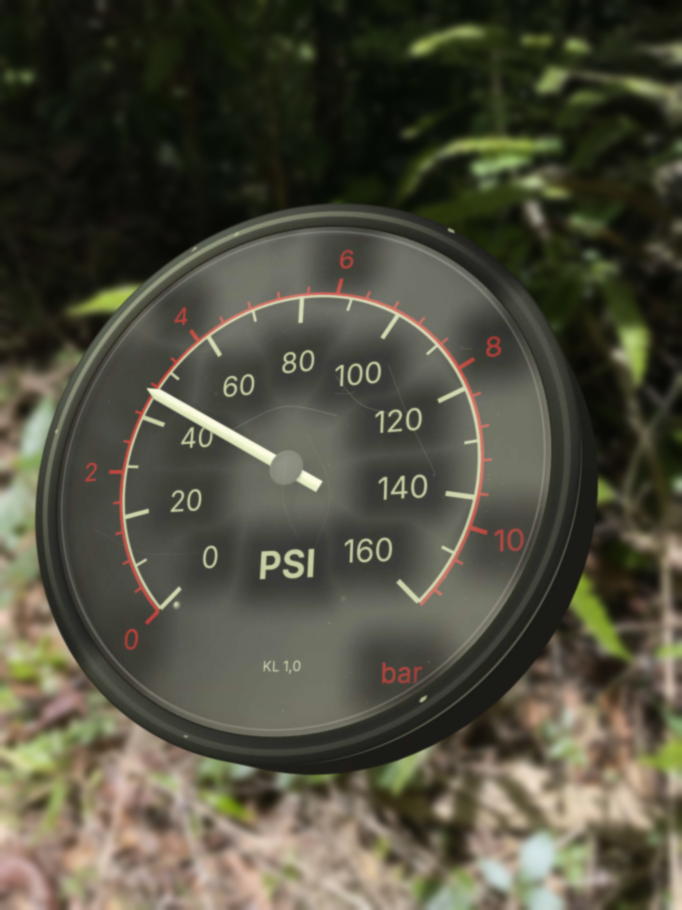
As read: **45** psi
